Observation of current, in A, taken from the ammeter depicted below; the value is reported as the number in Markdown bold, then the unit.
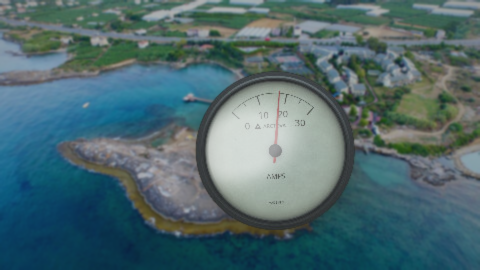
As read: **17.5** A
